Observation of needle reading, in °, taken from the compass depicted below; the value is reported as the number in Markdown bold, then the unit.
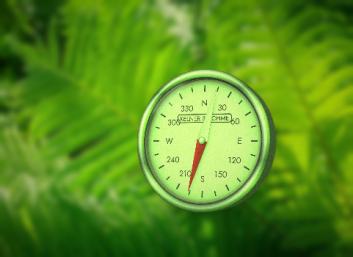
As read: **195** °
